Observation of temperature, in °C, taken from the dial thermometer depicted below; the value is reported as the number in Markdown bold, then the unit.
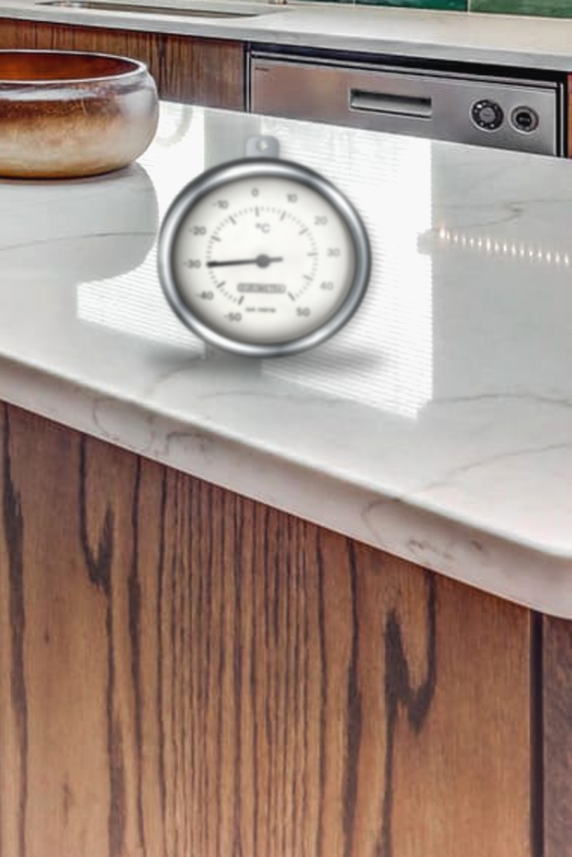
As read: **-30** °C
